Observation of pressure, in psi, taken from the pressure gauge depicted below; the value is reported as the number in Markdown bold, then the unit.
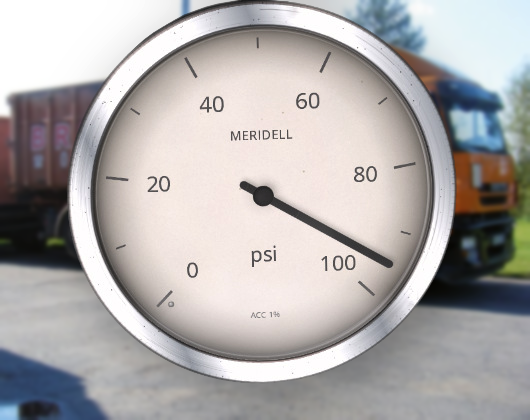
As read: **95** psi
